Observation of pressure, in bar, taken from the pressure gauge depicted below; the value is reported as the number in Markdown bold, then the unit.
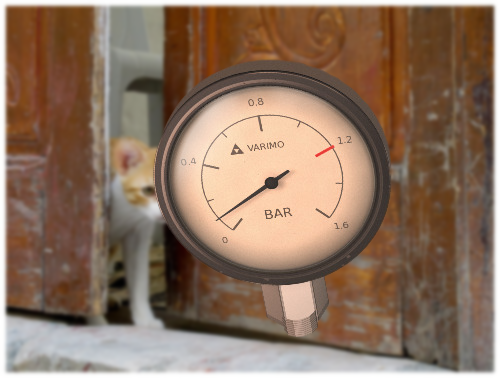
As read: **0.1** bar
